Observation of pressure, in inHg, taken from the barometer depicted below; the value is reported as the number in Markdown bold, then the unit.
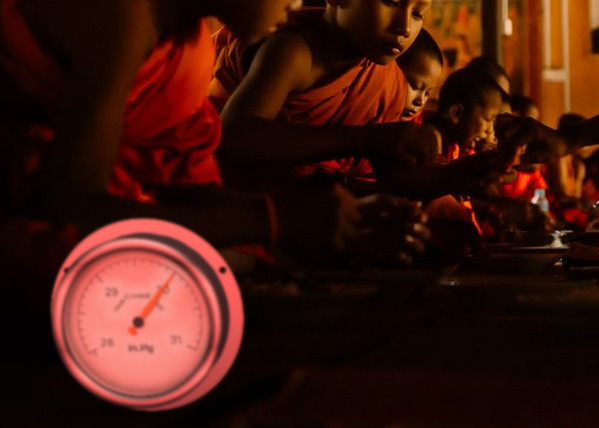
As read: **30** inHg
